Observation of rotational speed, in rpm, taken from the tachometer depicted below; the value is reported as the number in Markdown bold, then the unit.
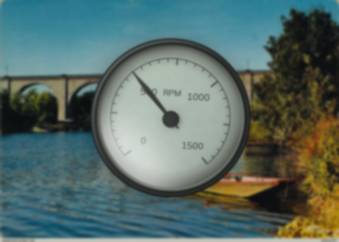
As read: **500** rpm
